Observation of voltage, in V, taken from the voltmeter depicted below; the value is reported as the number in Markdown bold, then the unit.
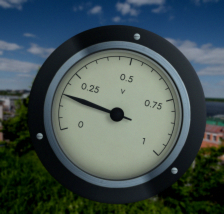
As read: **0.15** V
